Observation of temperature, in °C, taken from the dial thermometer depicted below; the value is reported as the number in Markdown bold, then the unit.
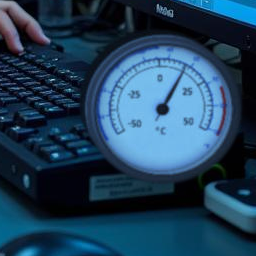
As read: **12.5** °C
